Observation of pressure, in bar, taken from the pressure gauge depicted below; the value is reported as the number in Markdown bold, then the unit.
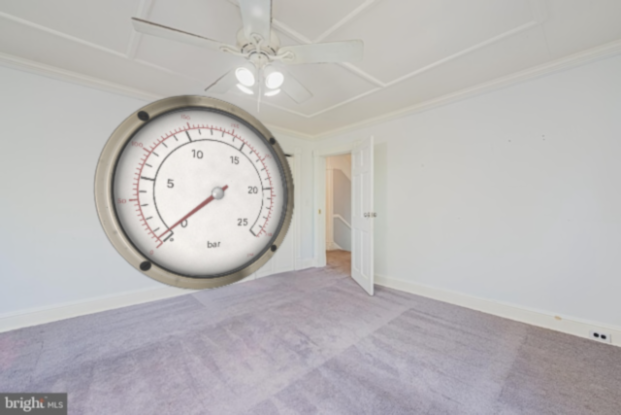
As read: **0.5** bar
